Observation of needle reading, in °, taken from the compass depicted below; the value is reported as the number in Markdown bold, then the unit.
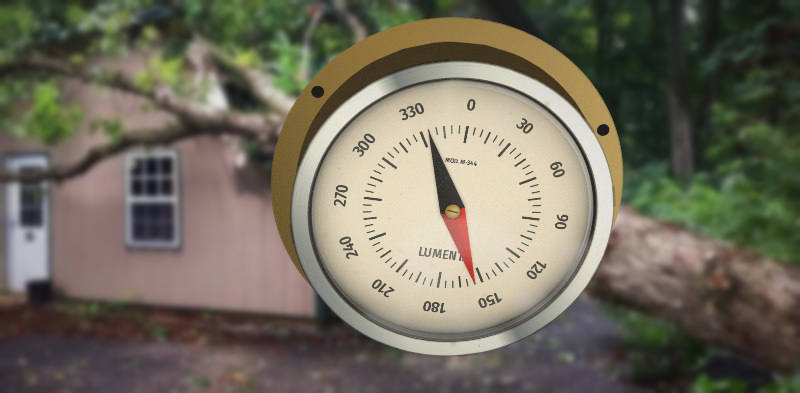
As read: **155** °
